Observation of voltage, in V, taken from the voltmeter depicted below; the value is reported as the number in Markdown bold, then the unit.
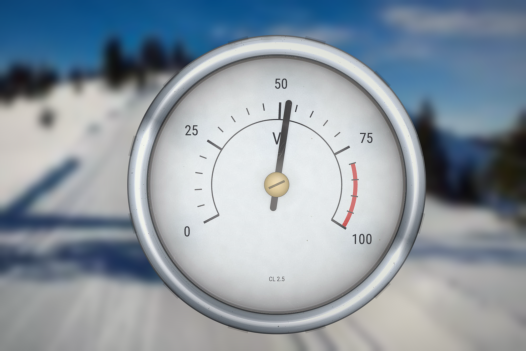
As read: **52.5** V
